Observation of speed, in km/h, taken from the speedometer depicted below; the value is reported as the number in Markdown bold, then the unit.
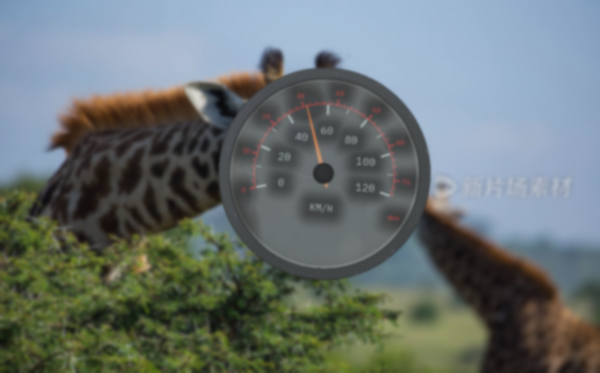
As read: **50** km/h
